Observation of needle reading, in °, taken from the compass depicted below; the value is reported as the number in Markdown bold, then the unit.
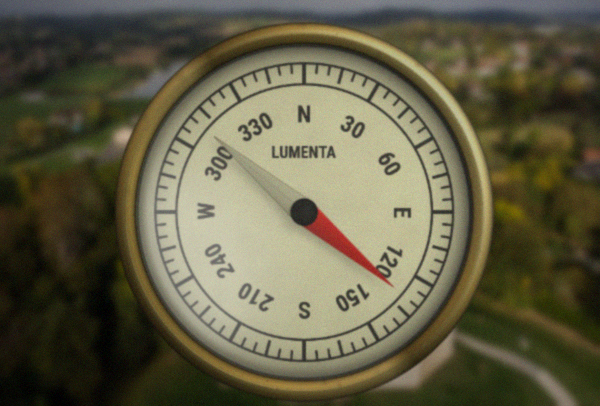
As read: **130** °
